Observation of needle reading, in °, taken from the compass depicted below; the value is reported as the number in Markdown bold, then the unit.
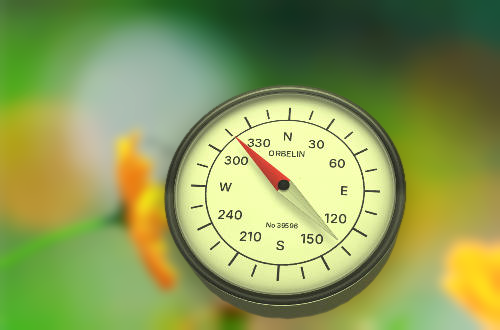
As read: **315** °
